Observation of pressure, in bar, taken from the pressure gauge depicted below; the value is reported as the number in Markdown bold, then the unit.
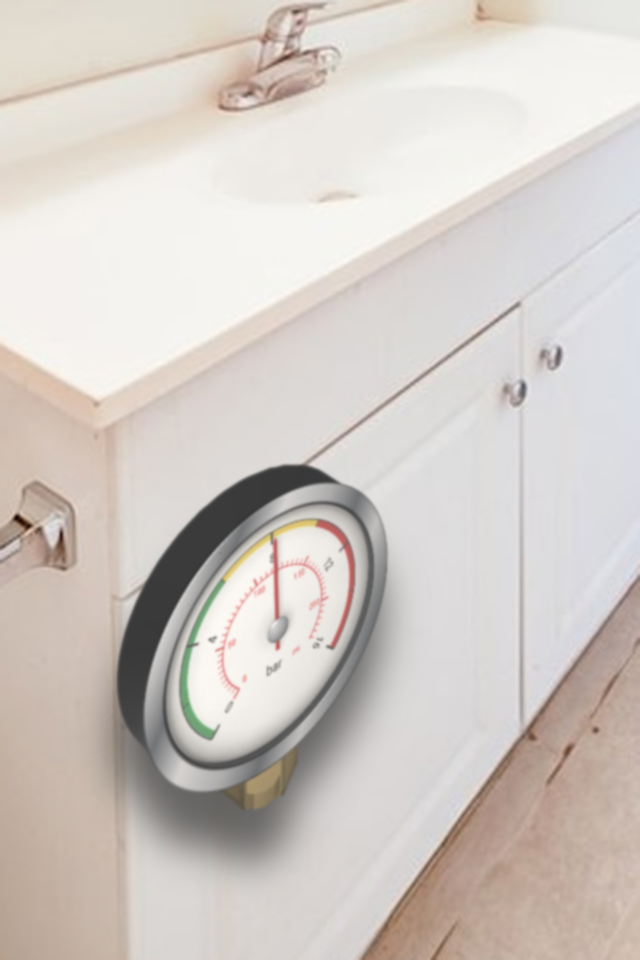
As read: **8** bar
